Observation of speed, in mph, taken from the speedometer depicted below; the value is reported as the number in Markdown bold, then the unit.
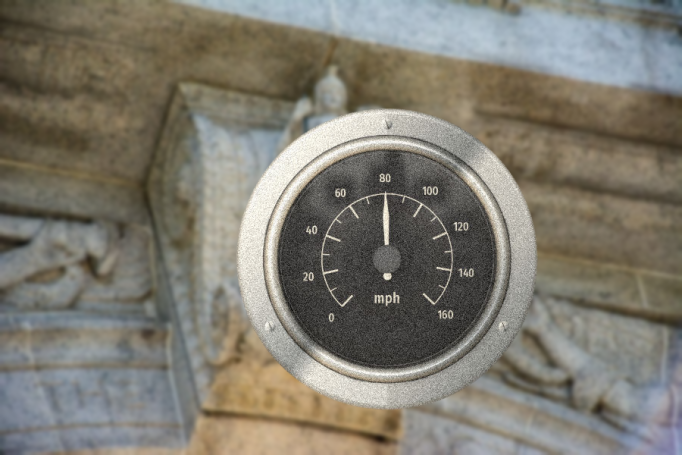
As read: **80** mph
